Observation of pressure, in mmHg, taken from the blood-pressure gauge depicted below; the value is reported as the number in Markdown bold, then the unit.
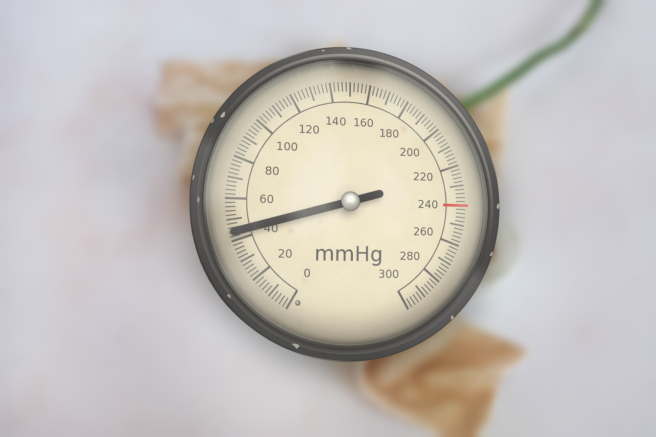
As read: **44** mmHg
